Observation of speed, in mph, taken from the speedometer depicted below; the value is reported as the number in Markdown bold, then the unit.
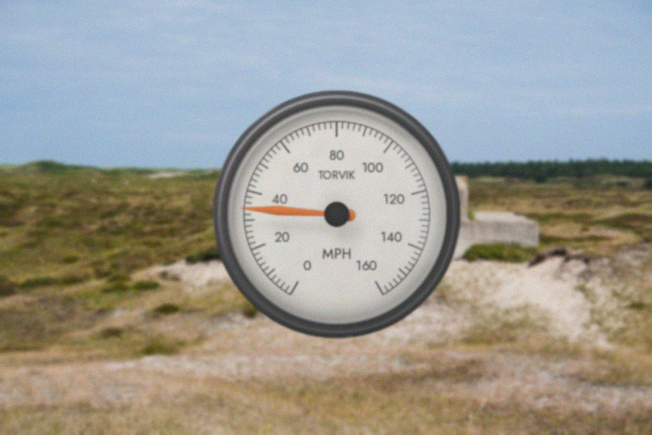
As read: **34** mph
